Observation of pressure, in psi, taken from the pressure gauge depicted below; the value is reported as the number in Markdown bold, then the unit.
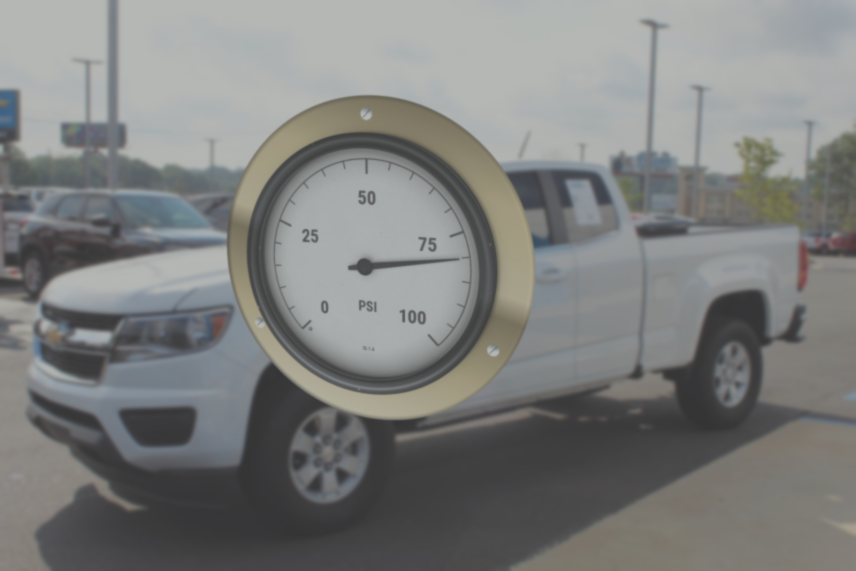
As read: **80** psi
